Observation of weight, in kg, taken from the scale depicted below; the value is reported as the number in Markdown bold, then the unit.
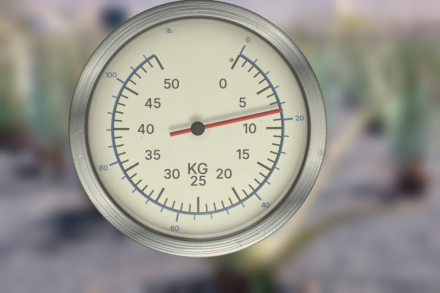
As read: **8** kg
